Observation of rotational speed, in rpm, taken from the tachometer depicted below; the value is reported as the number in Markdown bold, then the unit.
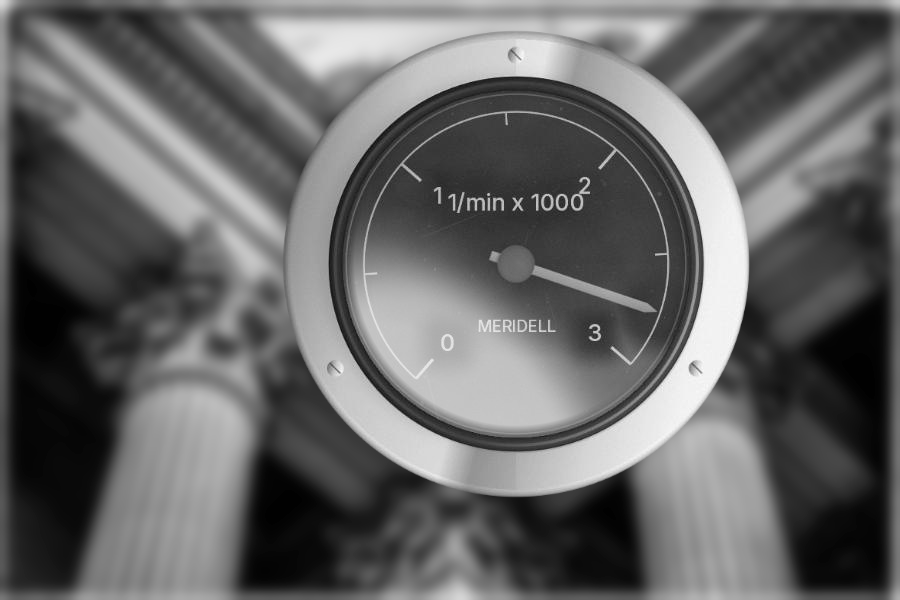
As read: **2750** rpm
